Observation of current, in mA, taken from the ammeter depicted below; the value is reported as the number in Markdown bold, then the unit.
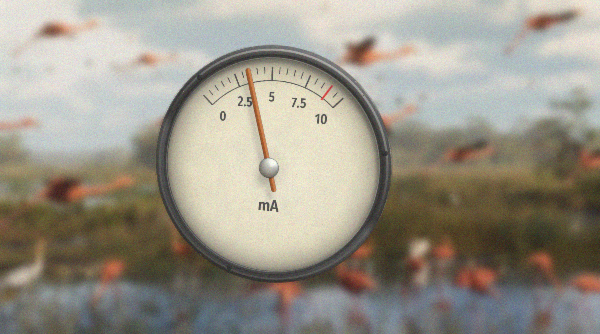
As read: **3.5** mA
